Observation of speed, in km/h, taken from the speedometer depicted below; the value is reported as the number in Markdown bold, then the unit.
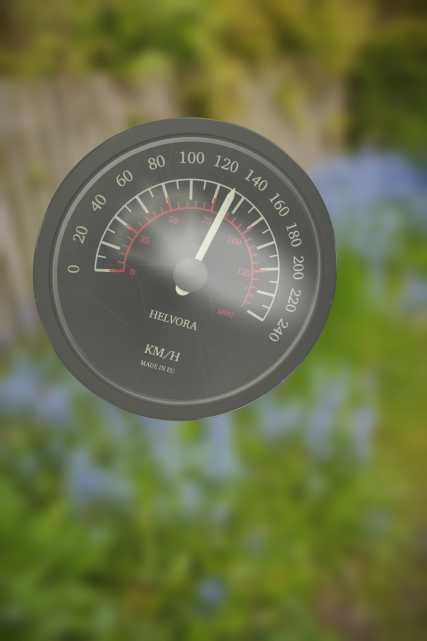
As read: **130** km/h
